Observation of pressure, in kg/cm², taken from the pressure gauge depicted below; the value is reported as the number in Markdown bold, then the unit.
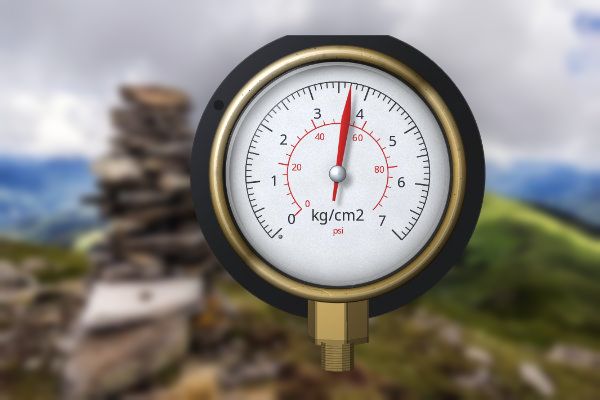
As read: **3.7** kg/cm²
